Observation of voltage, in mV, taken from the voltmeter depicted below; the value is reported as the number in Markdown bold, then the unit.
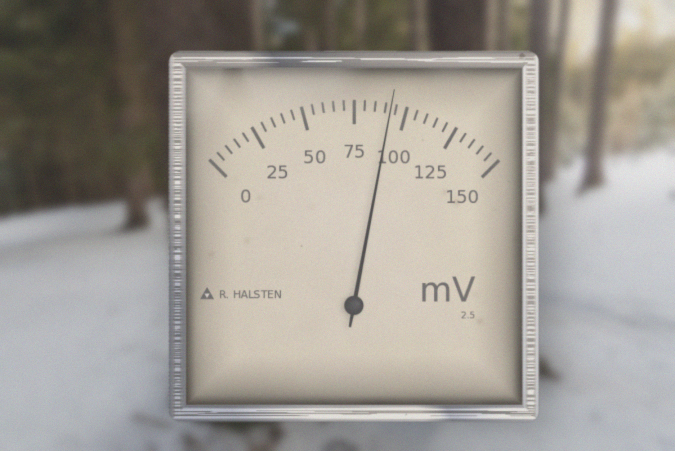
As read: **92.5** mV
